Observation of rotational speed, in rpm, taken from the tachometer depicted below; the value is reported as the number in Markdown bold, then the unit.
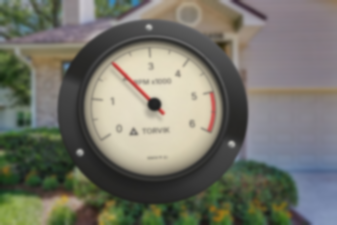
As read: **2000** rpm
